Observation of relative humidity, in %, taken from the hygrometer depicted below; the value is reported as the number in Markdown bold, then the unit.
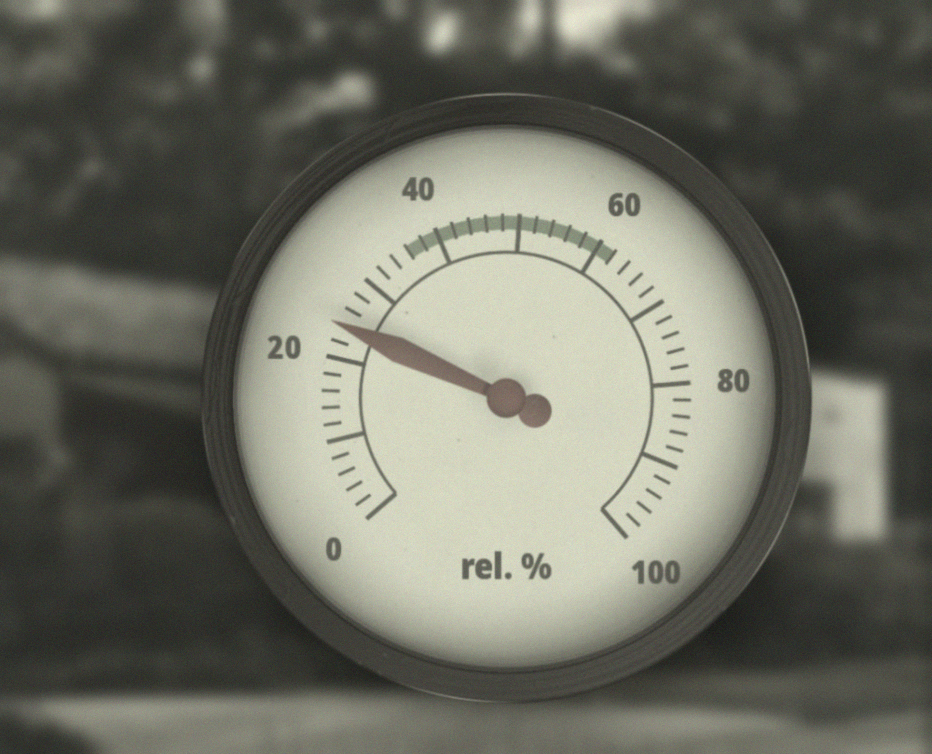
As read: **24** %
